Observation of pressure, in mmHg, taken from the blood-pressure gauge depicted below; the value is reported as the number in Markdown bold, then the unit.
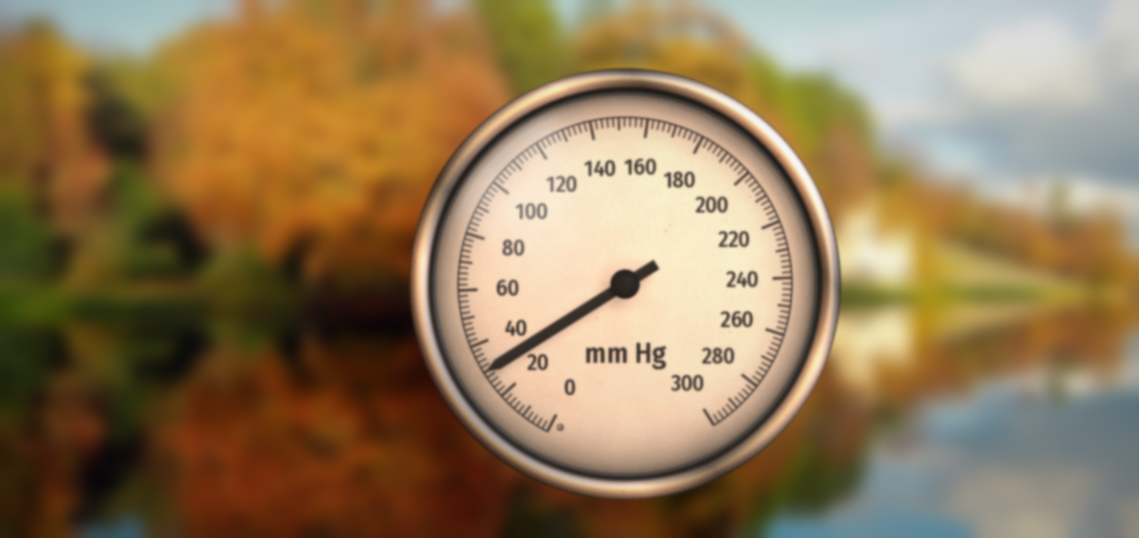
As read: **30** mmHg
